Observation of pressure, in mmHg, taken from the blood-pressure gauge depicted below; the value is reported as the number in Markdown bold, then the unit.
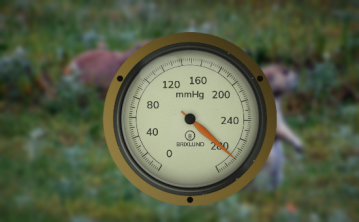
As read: **280** mmHg
